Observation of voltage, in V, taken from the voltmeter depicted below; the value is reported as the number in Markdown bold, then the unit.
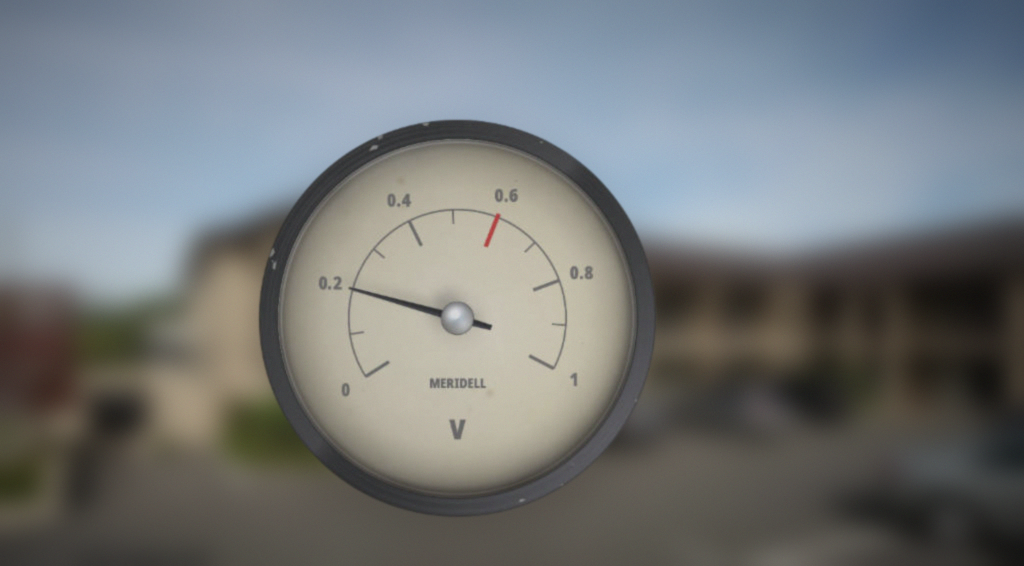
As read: **0.2** V
